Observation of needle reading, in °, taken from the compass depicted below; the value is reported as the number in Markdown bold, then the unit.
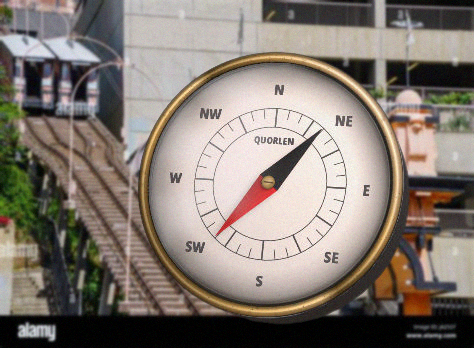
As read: **220** °
